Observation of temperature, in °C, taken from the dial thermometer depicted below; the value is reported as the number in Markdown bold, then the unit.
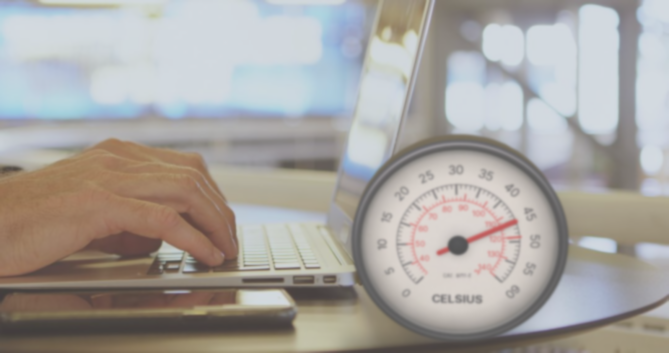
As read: **45** °C
